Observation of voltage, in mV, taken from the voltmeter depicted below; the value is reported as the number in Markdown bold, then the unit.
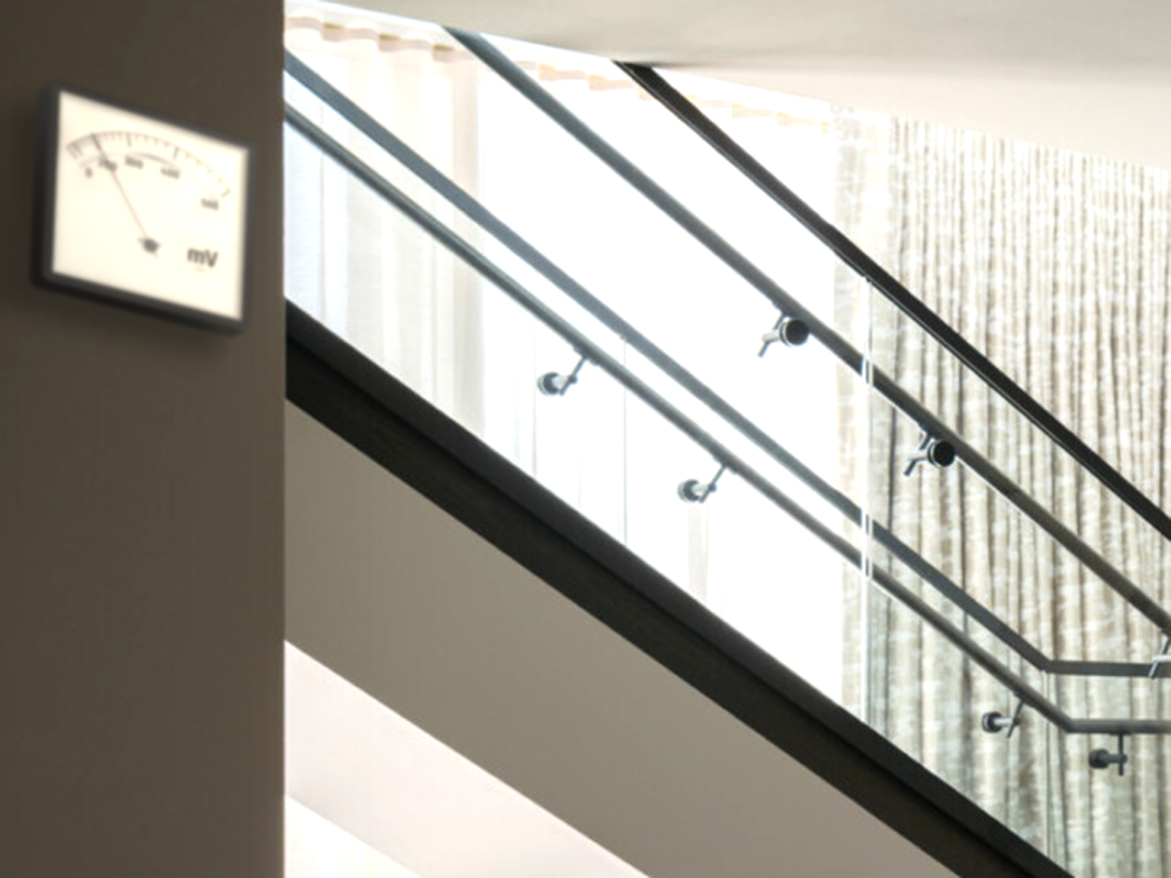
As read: **200** mV
